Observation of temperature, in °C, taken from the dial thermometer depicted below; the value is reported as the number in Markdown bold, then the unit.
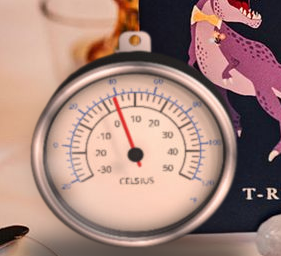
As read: **4** °C
